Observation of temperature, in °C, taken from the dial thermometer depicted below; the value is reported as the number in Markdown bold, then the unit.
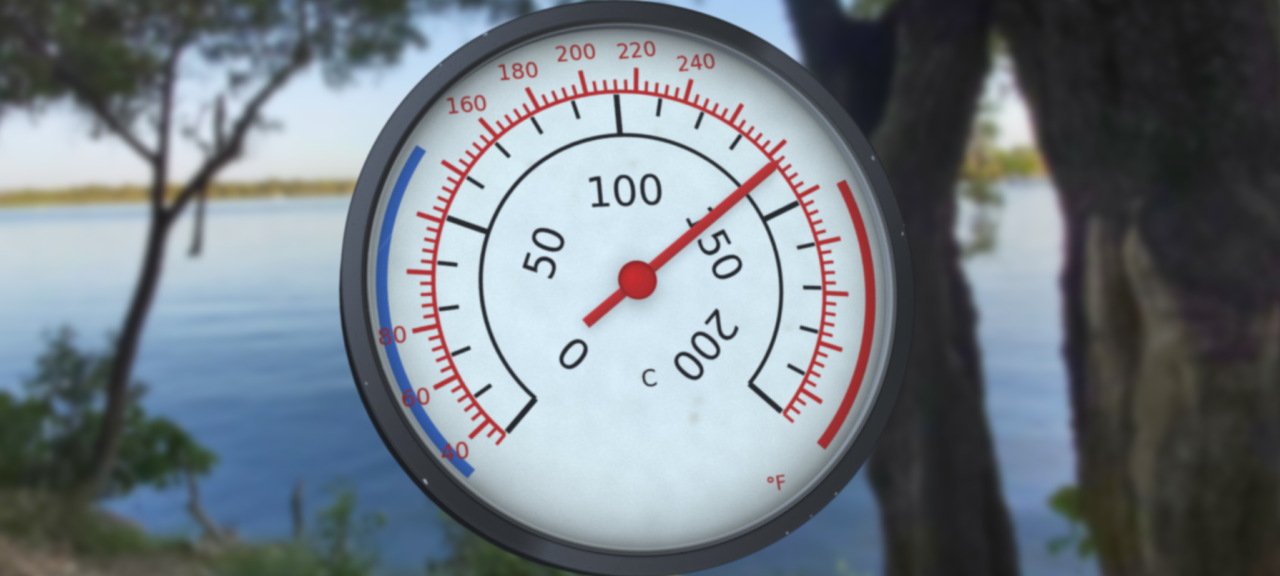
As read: **140** °C
